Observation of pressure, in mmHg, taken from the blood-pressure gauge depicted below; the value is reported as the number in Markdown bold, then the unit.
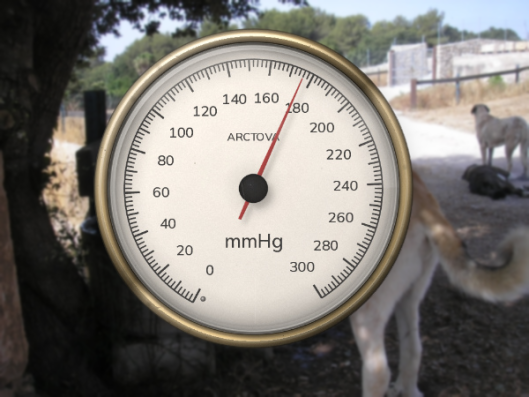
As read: **176** mmHg
